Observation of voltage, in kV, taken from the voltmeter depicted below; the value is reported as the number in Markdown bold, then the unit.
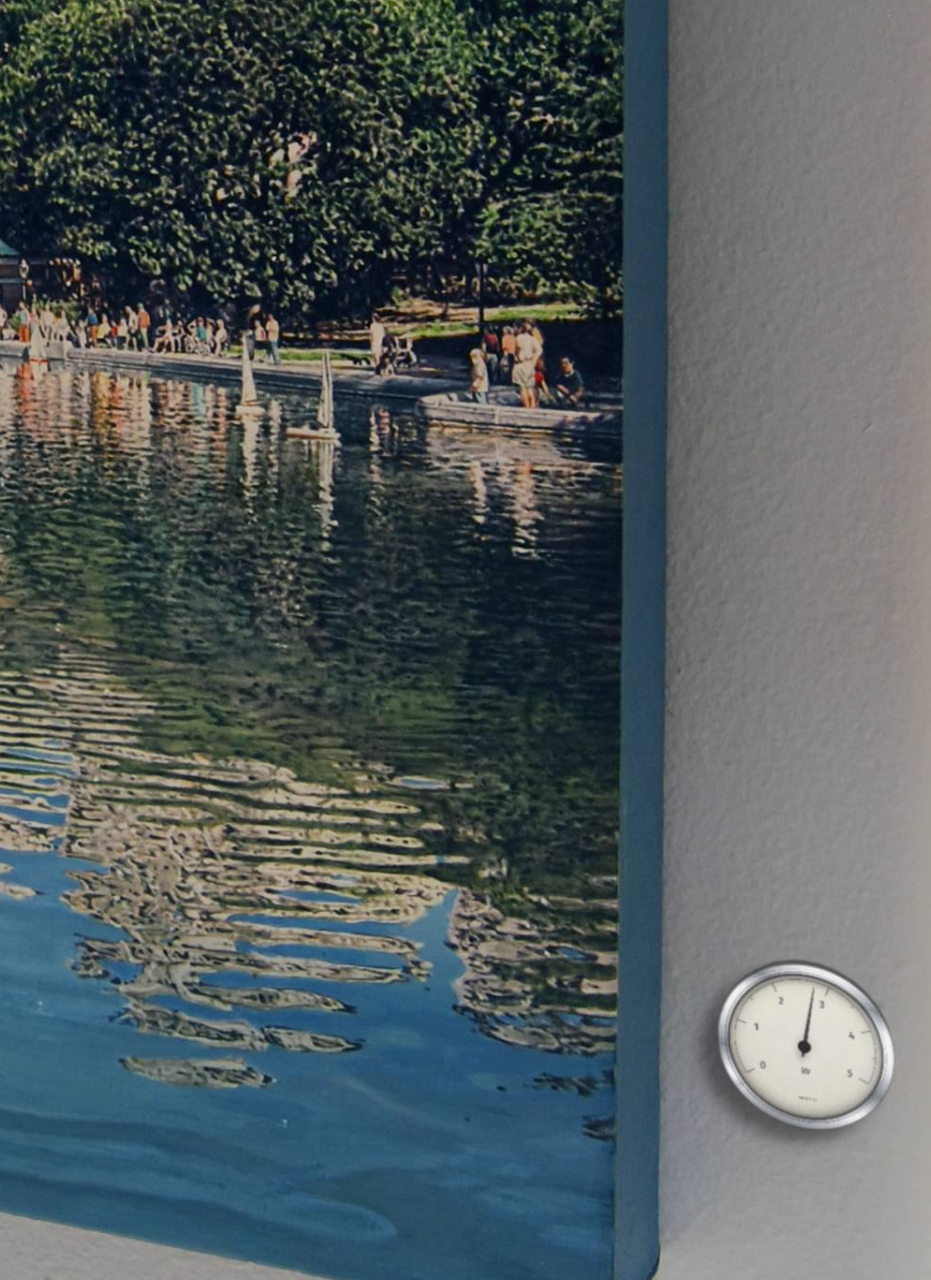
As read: **2.75** kV
